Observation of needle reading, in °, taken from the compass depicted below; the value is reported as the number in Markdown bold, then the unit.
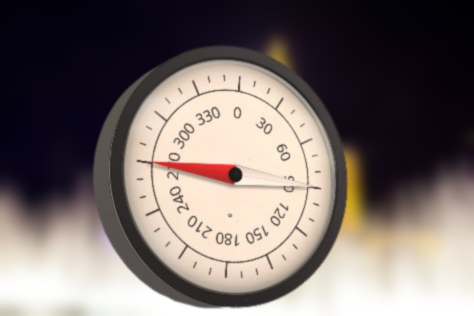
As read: **270** °
